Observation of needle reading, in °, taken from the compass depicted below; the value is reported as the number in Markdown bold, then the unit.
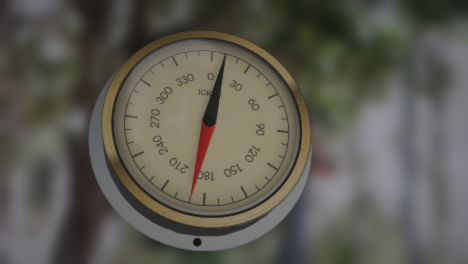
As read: **190** °
